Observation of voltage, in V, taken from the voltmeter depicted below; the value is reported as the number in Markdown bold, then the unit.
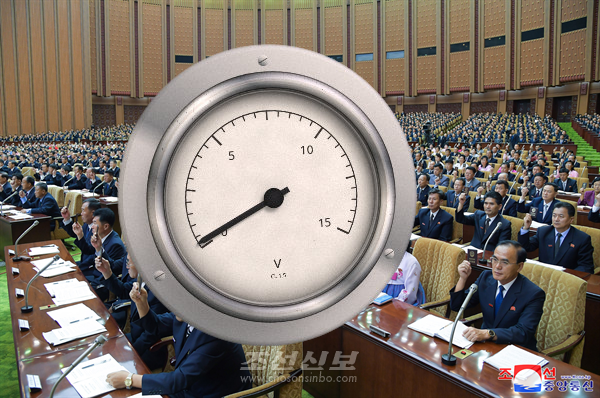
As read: **0.25** V
